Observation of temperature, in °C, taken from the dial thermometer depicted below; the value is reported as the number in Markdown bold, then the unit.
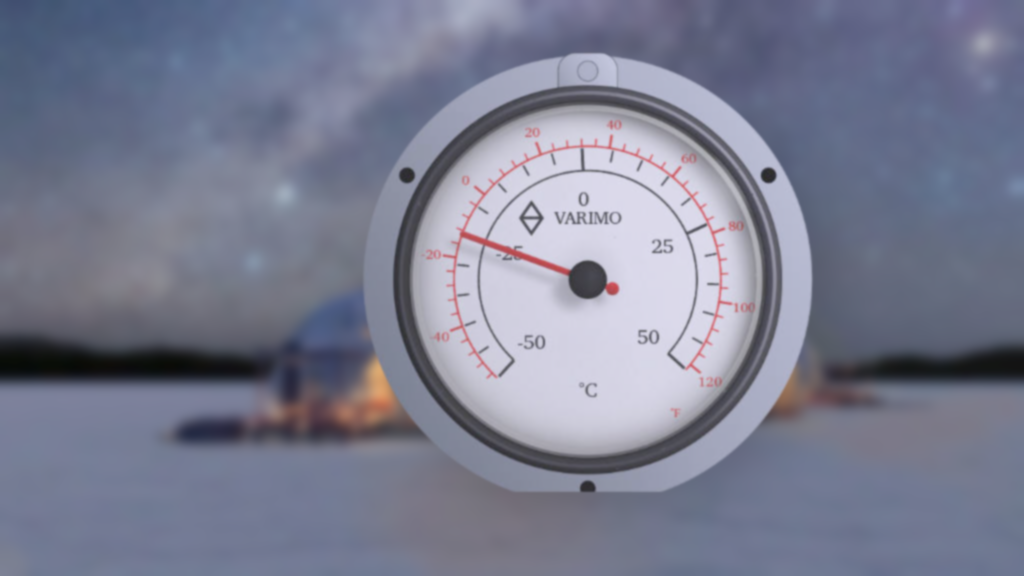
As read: **-25** °C
